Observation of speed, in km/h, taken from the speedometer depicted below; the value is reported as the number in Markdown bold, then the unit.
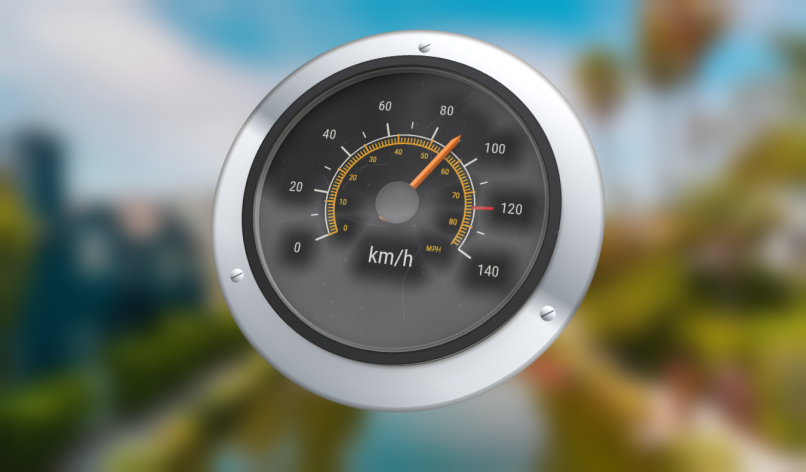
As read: **90** km/h
